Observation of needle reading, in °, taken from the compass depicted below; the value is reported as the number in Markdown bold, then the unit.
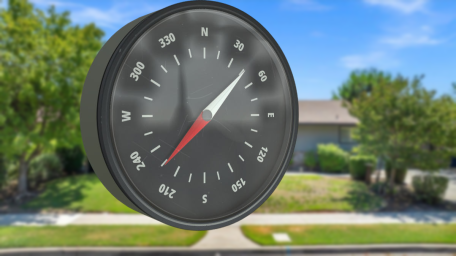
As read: **225** °
